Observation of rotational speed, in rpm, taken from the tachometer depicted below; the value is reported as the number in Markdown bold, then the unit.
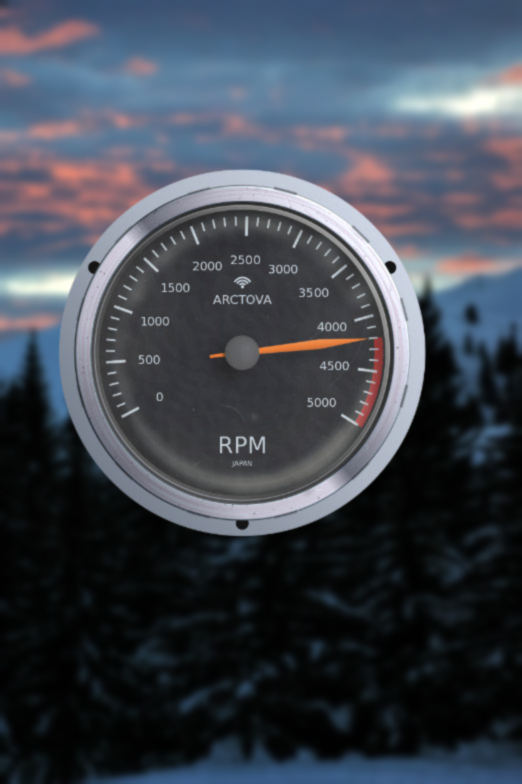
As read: **4200** rpm
